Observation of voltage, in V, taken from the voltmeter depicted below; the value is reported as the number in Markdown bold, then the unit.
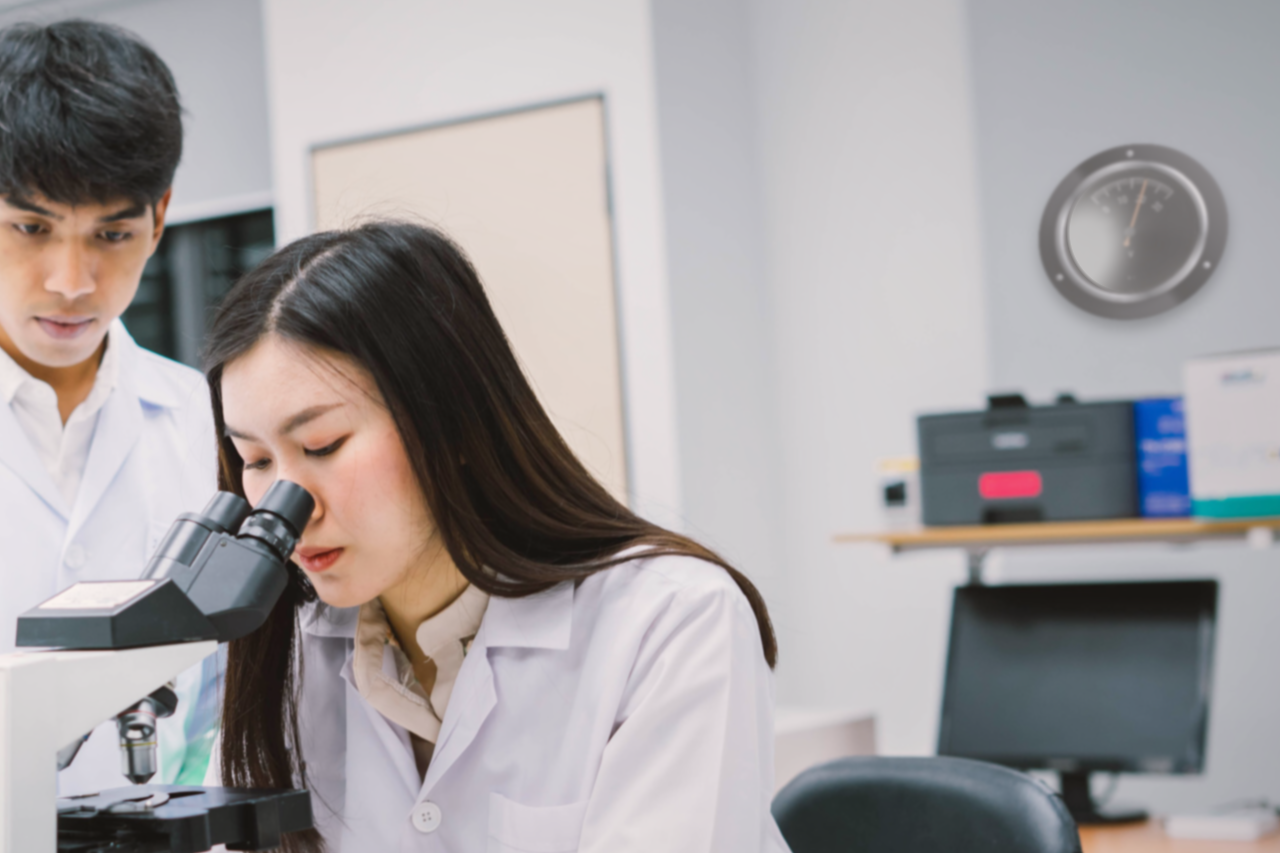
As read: **20** V
